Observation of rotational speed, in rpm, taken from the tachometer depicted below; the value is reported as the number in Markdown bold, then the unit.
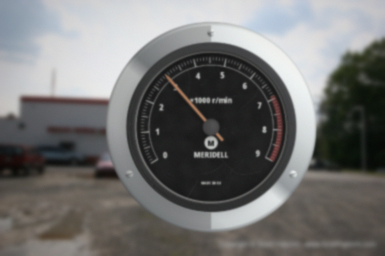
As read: **3000** rpm
